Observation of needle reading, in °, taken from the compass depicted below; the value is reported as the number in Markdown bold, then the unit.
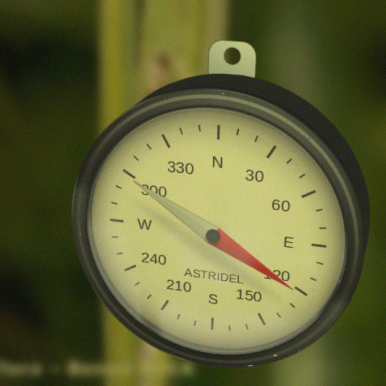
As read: **120** °
